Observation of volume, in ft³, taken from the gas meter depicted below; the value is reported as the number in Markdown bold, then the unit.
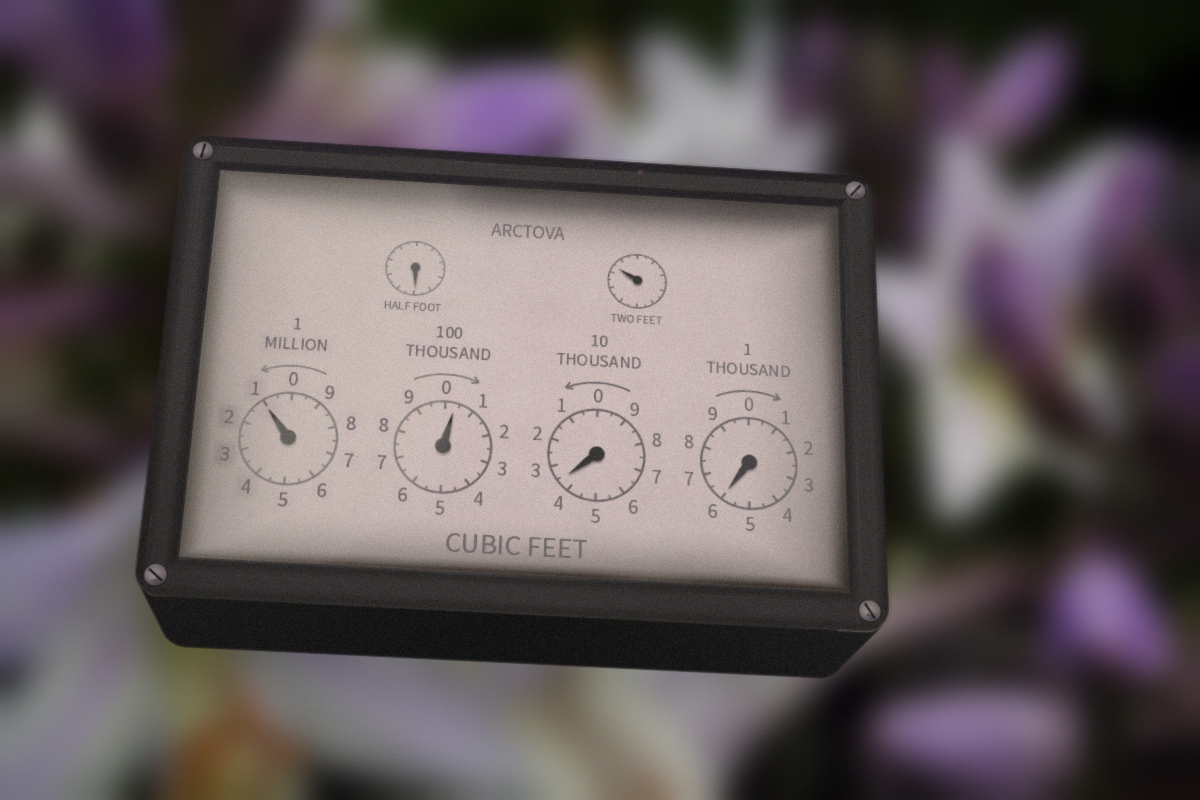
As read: **103600** ft³
